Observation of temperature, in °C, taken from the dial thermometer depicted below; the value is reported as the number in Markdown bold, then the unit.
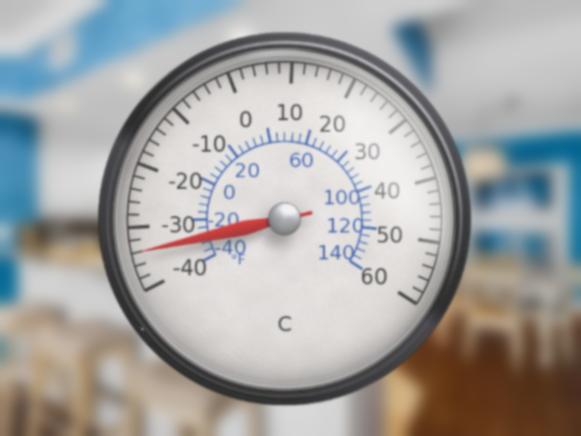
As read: **-34** °C
